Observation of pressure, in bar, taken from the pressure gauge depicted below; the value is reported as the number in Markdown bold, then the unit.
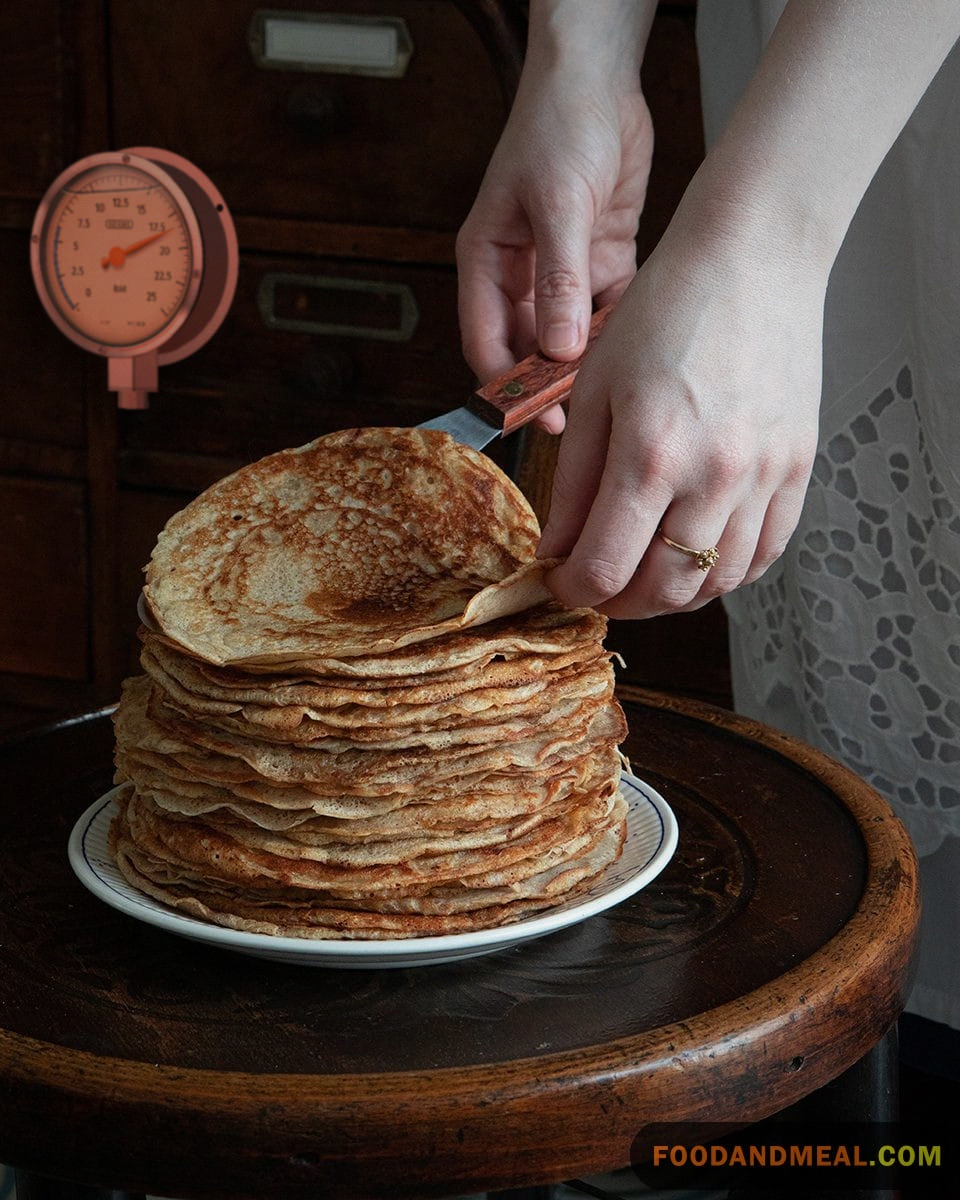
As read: **18.5** bar
